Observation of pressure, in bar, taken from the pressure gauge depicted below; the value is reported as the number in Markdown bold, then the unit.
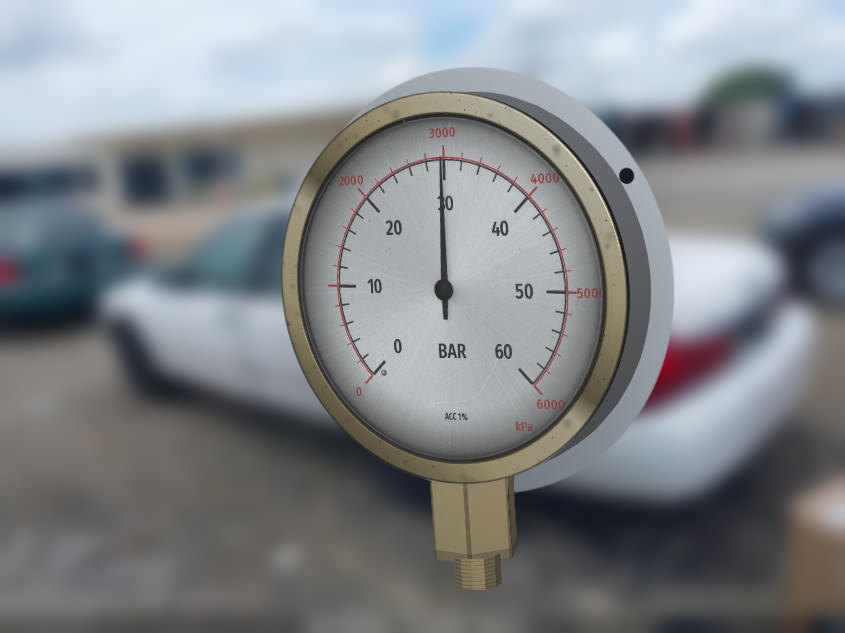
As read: **30** bar
